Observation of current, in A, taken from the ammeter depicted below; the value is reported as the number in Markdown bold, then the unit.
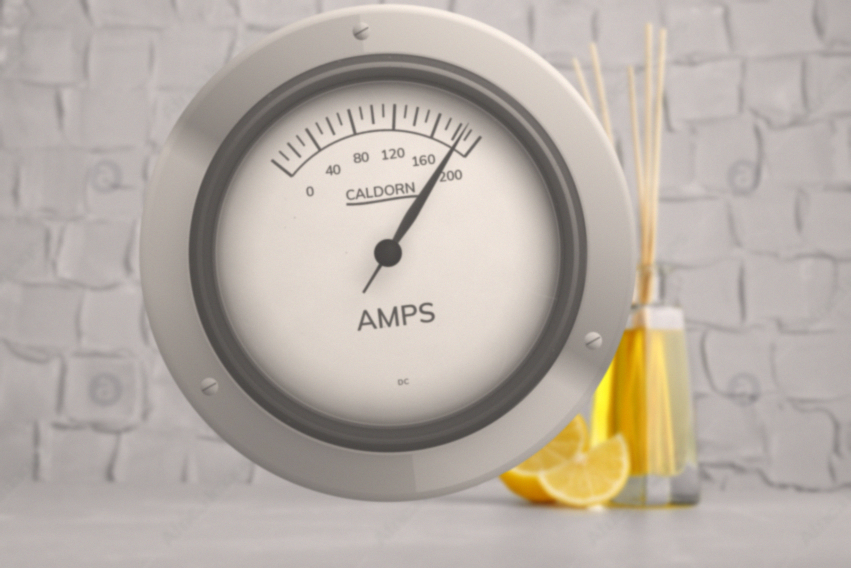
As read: **185** A
